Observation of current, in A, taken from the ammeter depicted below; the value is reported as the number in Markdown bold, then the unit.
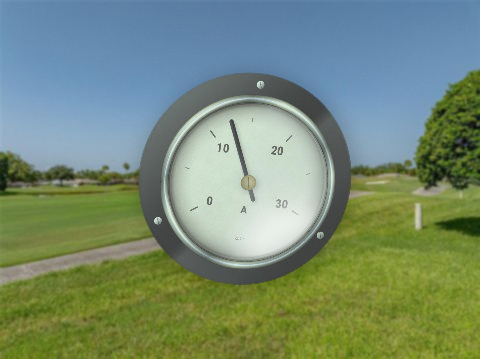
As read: **12.5** A
